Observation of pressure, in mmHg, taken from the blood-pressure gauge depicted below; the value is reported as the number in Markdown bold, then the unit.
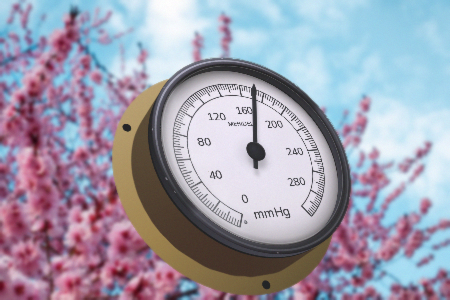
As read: **170** mmHg
